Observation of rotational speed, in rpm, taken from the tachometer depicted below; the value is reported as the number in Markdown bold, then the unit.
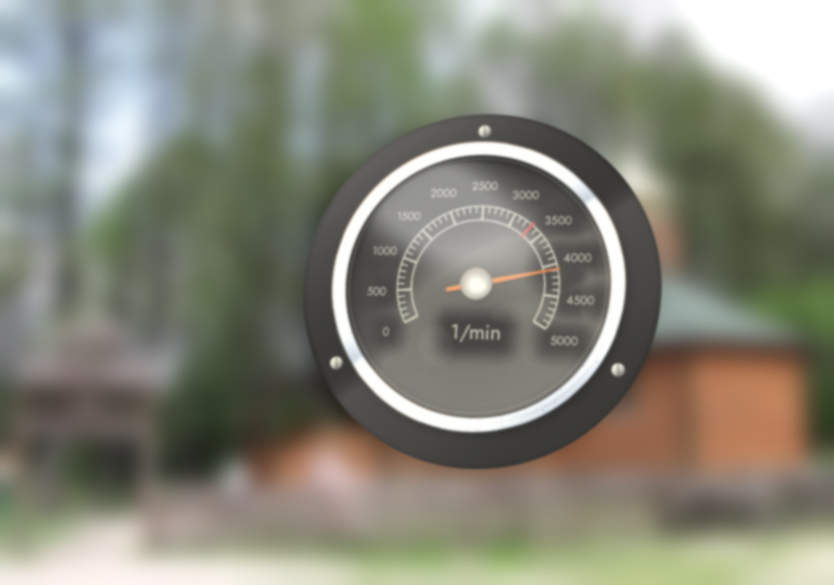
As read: **4100** rpm
